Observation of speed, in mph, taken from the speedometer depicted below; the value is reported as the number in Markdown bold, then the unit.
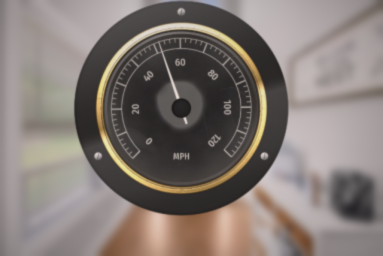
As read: **52** mph
